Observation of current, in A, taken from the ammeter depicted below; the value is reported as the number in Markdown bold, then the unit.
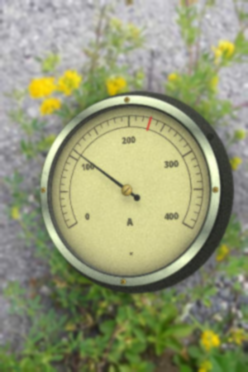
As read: **110** A
